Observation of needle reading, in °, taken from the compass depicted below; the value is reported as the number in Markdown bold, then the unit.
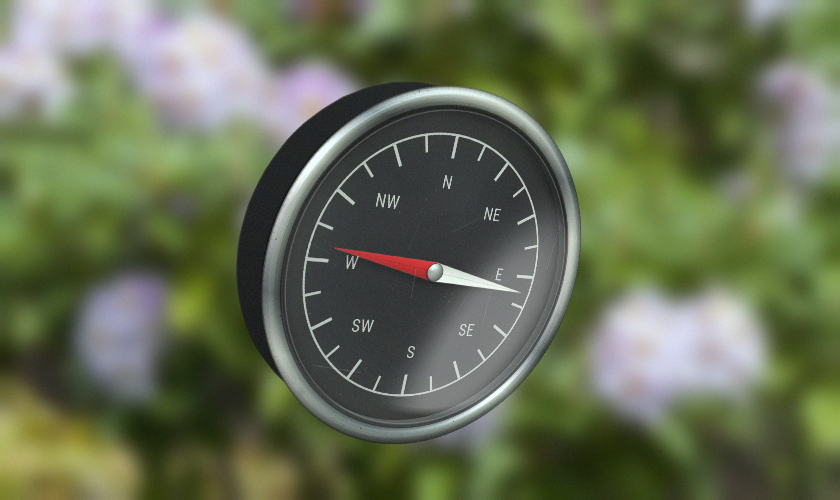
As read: **277.5** °
